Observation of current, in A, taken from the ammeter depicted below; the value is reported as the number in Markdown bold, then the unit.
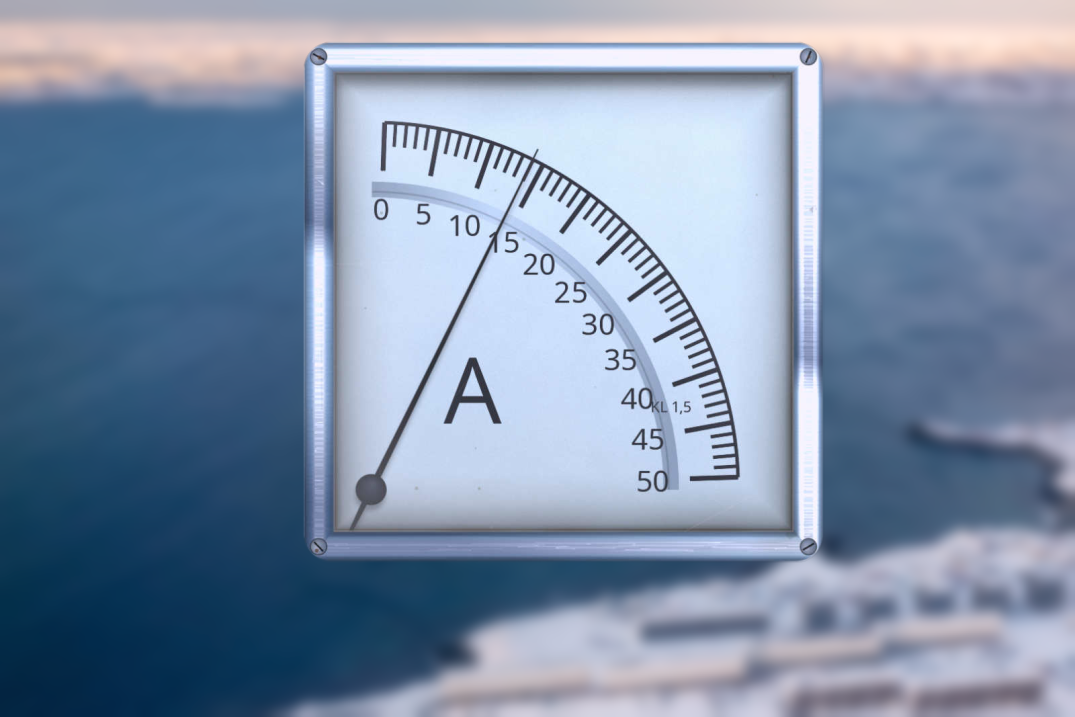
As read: **14** A
